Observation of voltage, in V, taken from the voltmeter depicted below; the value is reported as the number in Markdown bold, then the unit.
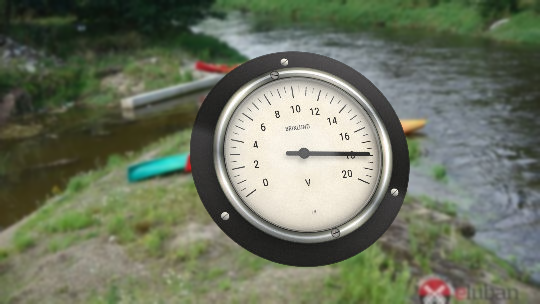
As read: **18** V
